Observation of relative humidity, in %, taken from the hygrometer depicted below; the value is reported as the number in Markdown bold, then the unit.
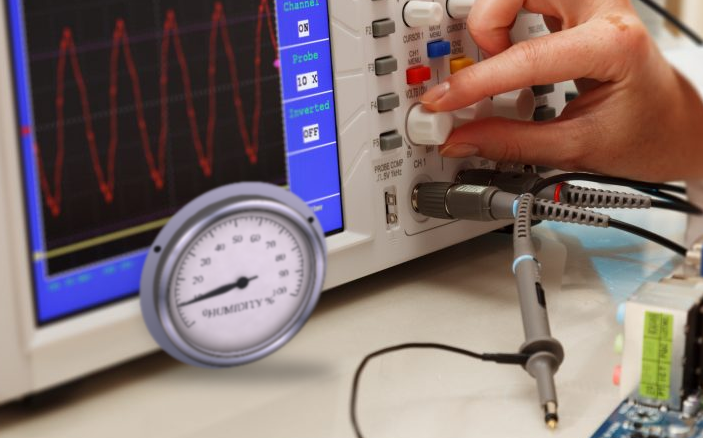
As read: **10** %
